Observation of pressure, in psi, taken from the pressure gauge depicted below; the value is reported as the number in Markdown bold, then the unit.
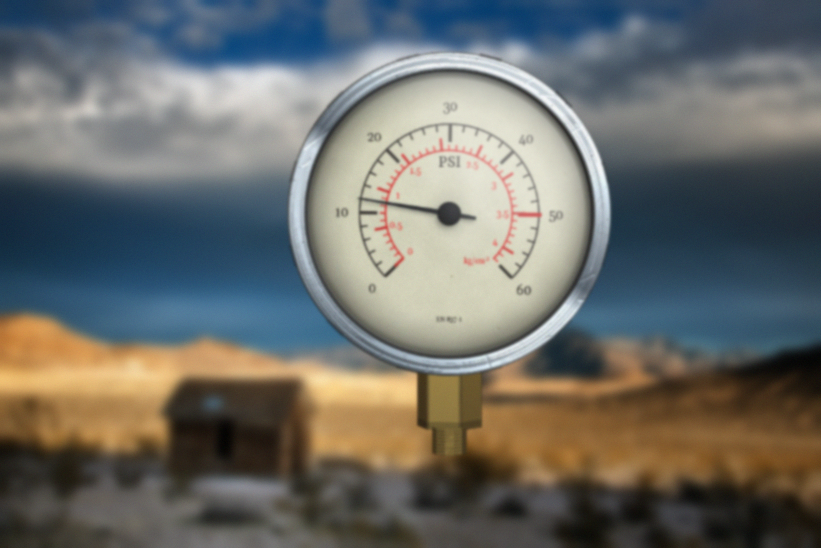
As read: **12** psi
